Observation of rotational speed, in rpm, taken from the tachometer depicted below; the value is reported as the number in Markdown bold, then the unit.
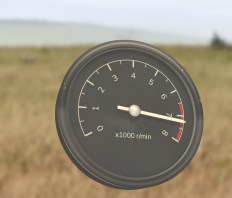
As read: **7250** rpm
